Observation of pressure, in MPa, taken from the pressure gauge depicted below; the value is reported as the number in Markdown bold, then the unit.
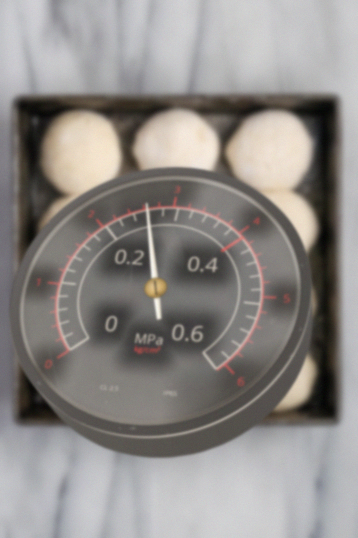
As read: **0.26** MPa
